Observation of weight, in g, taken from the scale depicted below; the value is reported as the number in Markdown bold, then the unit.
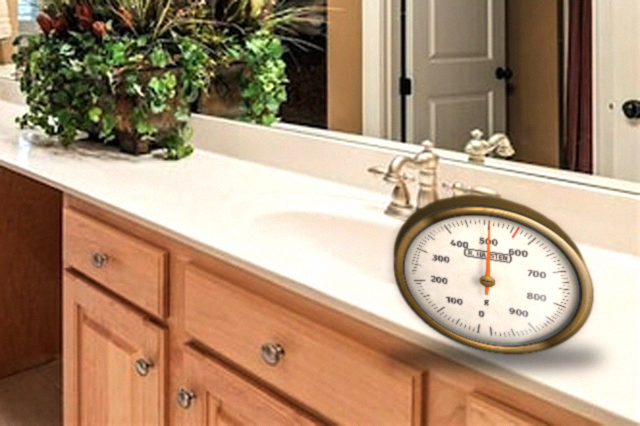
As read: **500** g
